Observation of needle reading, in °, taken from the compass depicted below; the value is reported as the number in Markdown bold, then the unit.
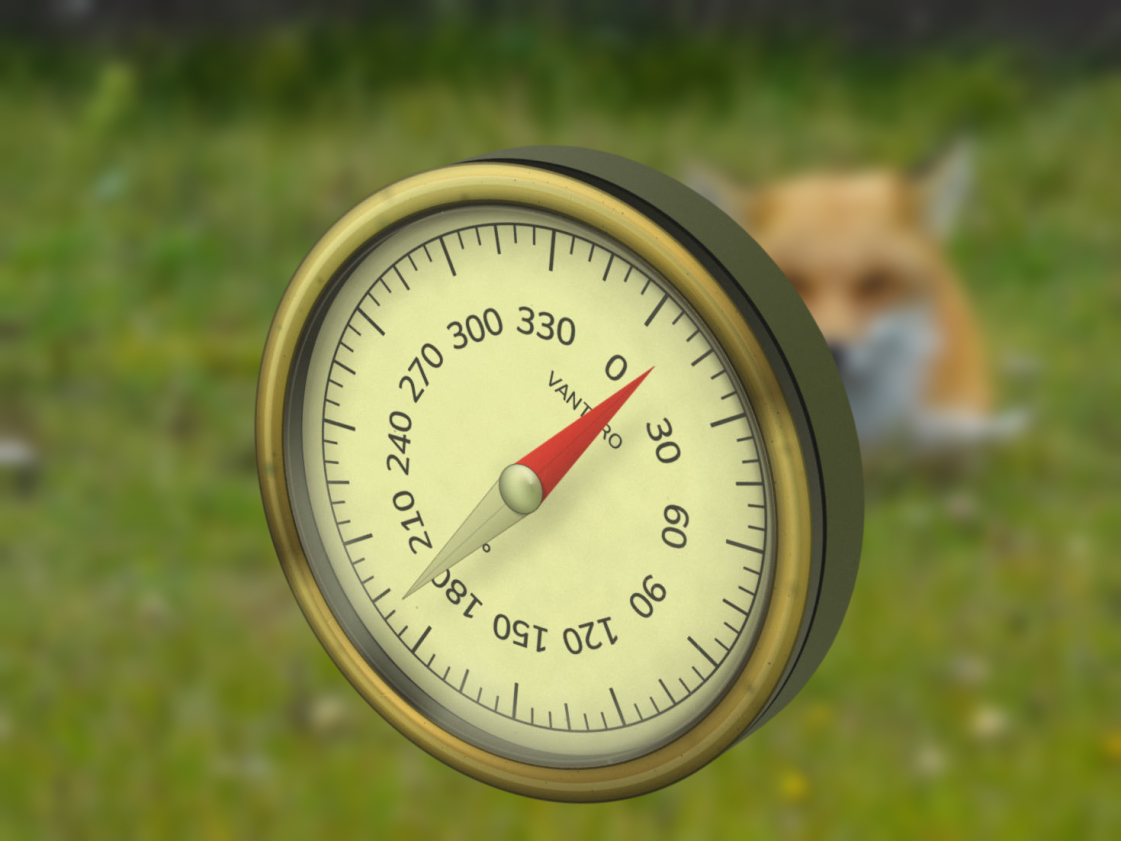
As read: **10** °
